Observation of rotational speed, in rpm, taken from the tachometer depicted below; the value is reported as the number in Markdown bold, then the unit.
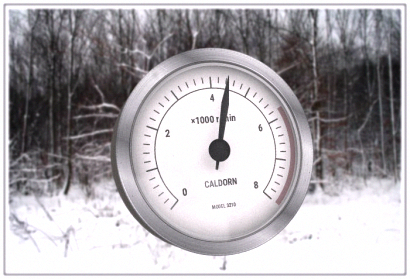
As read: **4400** rpm
